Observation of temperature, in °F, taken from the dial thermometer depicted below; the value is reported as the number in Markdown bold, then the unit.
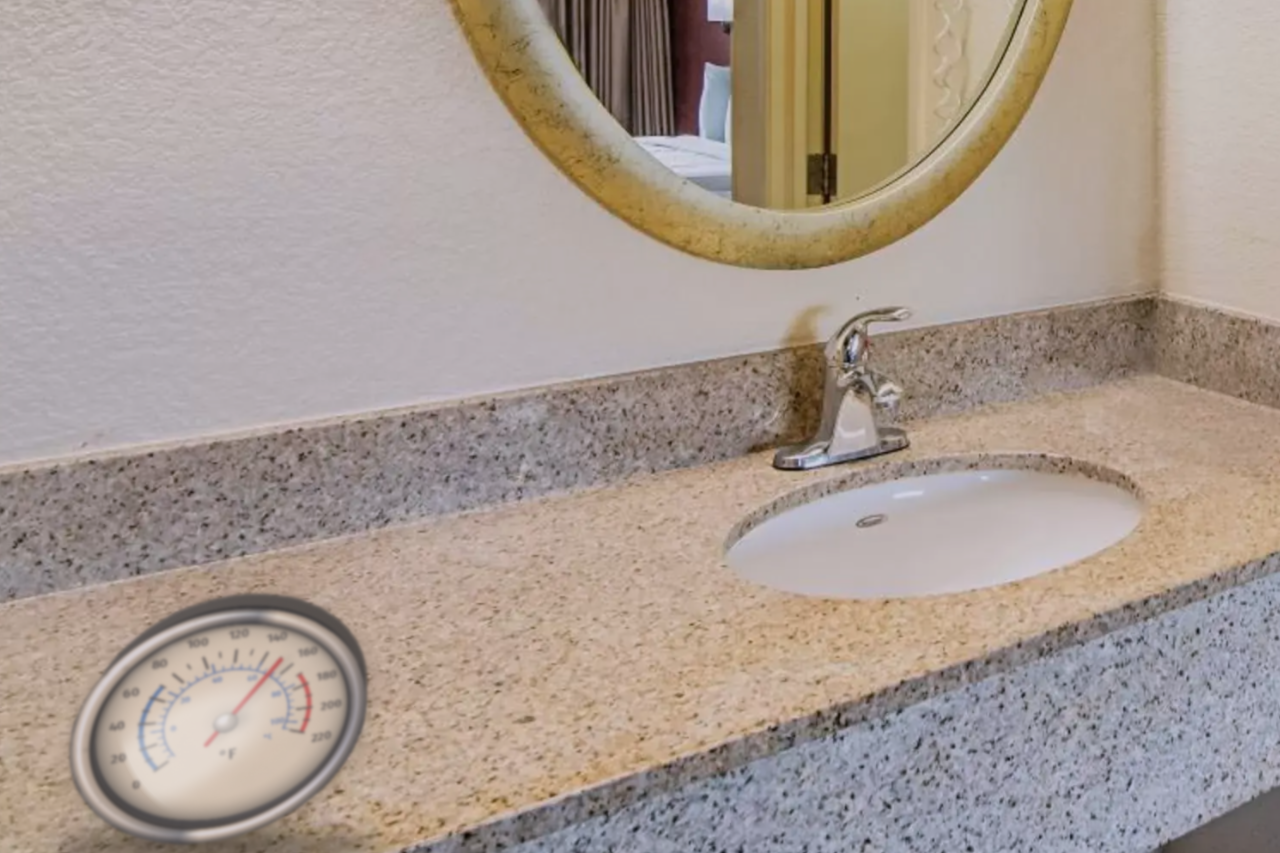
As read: **150** °F
